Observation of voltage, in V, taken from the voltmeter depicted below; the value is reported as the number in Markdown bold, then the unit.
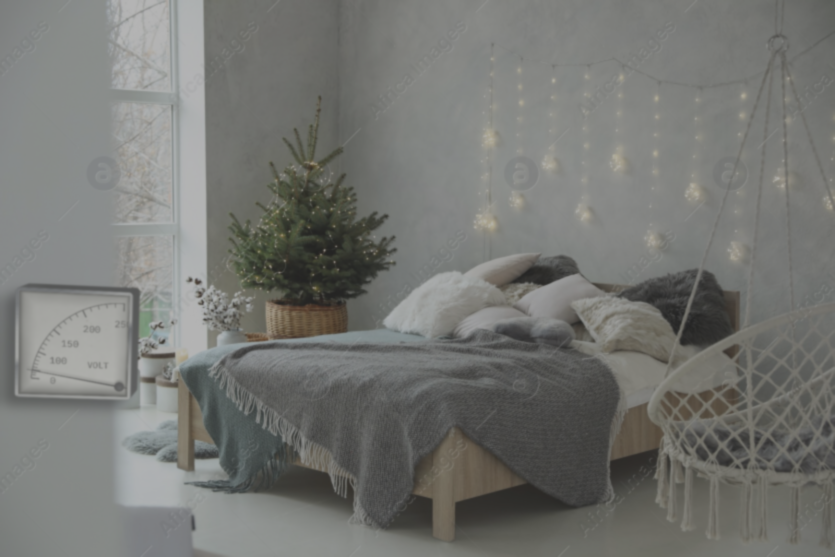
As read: **50** V
